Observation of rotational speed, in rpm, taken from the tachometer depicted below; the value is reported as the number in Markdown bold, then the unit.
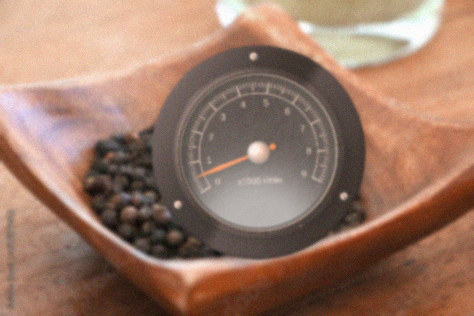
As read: **500** rpm
